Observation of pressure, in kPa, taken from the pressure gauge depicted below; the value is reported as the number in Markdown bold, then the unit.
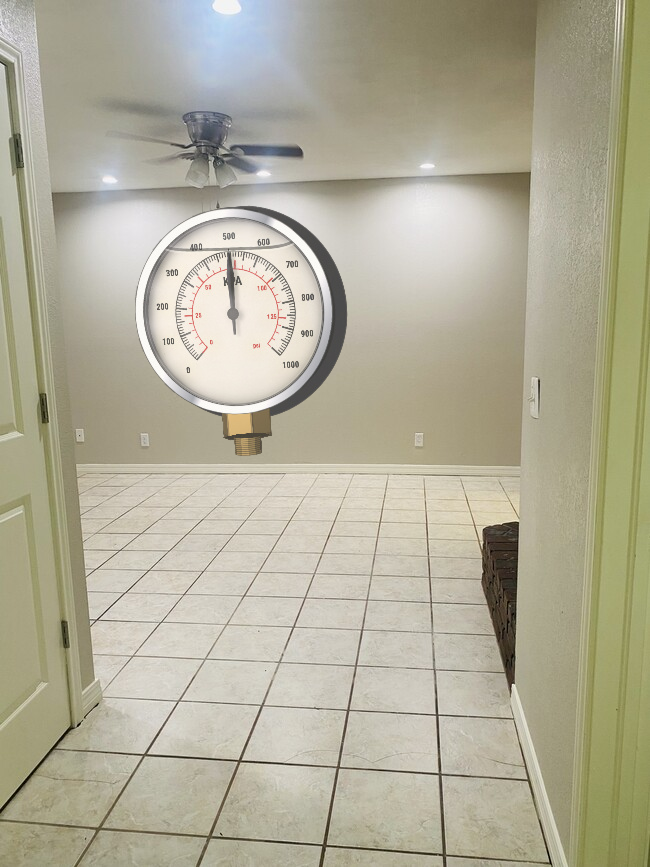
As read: **500** kPa
